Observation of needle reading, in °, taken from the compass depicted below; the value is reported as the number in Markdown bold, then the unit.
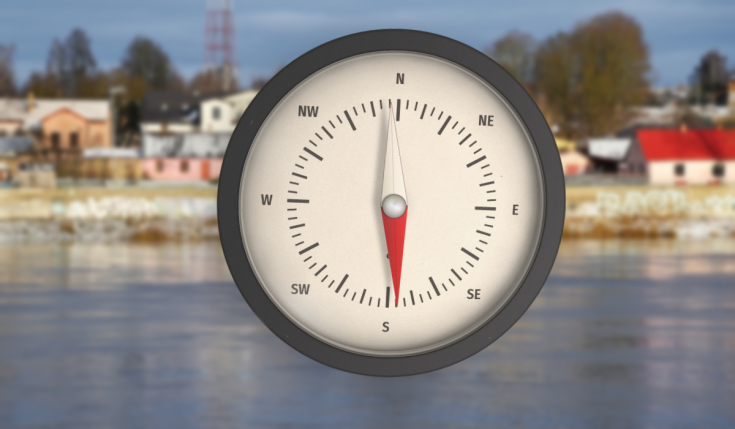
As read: **175** °
